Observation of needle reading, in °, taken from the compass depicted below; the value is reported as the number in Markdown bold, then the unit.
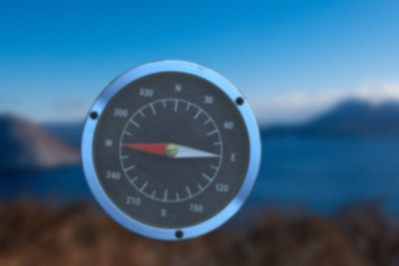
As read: **270** °
